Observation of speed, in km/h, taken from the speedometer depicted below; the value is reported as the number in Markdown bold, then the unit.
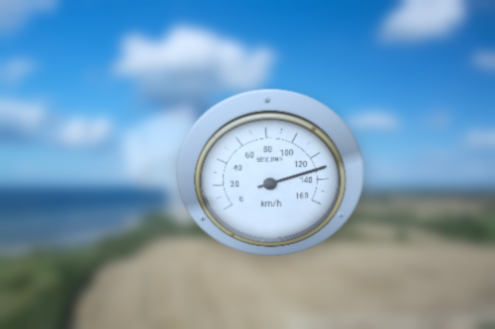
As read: **130** km/h
